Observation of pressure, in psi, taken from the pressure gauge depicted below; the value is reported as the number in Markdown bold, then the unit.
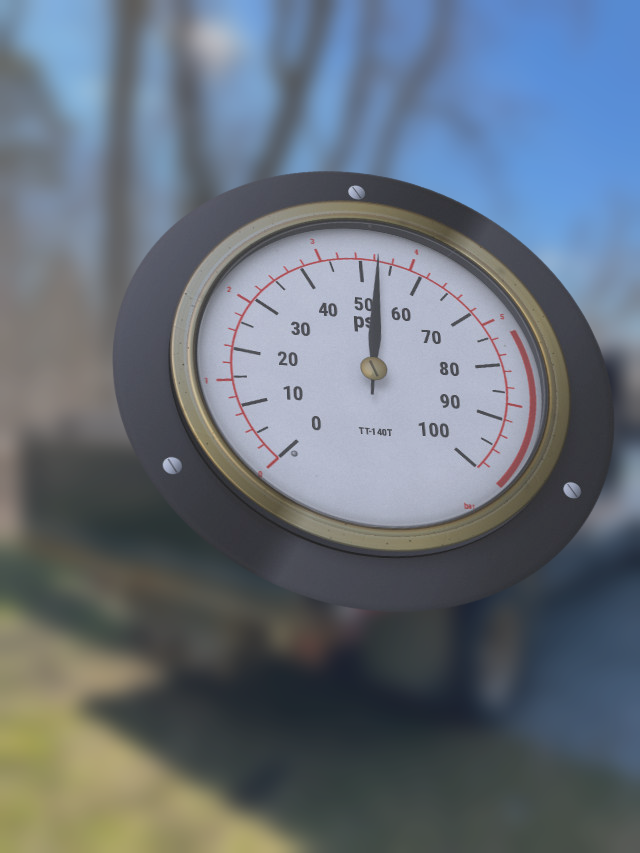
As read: **52.5** psi
